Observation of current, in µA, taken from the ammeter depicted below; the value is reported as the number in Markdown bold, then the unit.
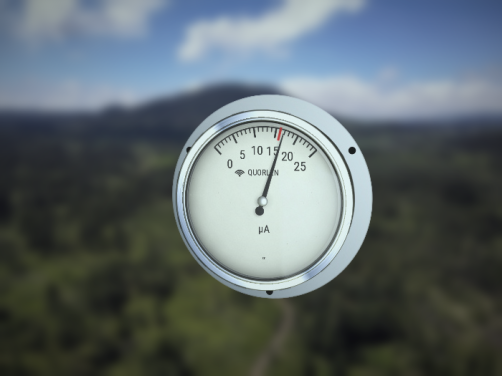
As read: **17** µA
